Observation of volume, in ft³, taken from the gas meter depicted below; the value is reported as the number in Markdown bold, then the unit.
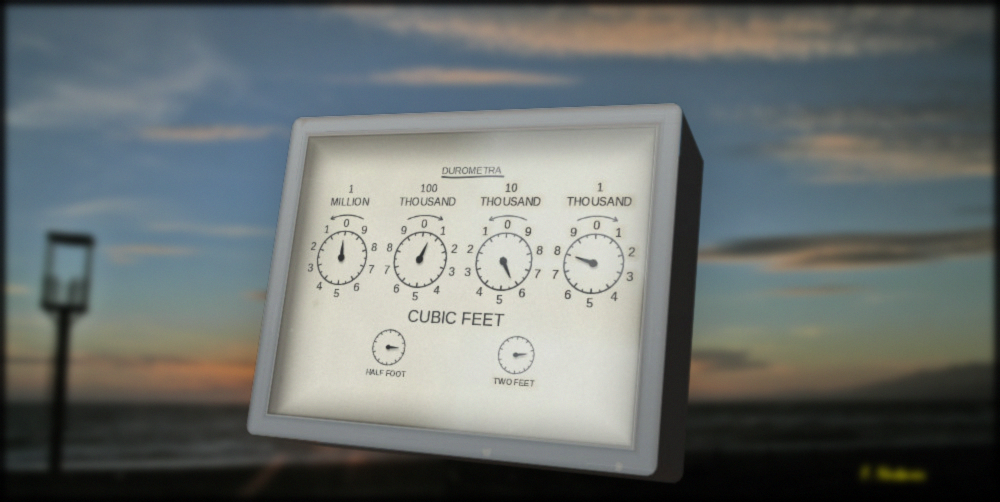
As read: **5800** ft³
